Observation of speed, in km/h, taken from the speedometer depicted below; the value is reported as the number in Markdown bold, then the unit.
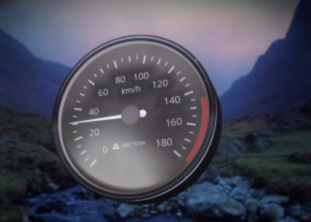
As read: **30** km/h
